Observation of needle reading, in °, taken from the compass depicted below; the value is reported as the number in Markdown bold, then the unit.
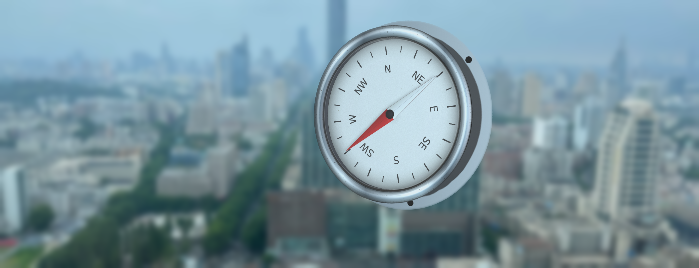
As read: **240** °
